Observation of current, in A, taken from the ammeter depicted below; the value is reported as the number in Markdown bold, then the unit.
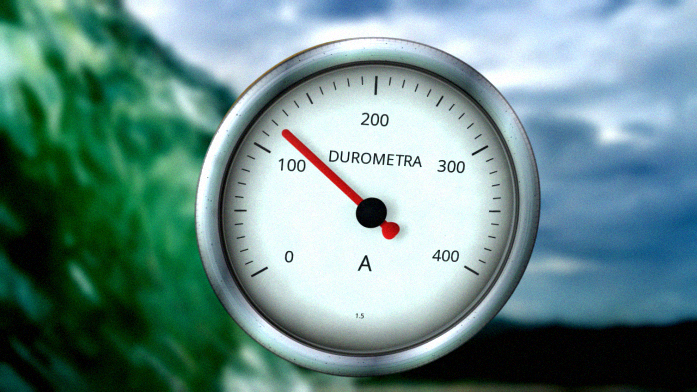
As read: **120** A
